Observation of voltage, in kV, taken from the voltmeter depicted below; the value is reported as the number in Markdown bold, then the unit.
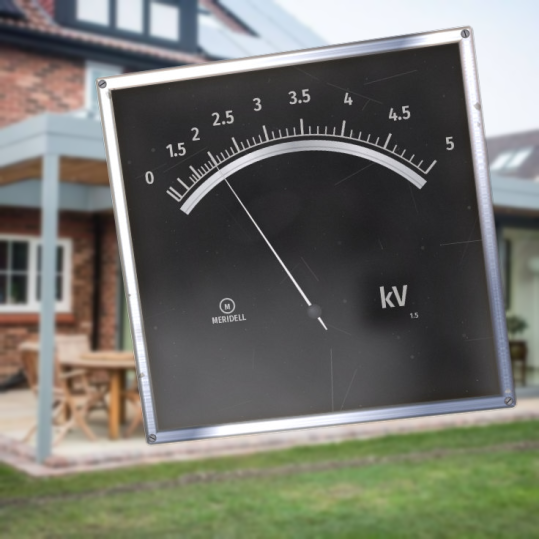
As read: **2** kV
